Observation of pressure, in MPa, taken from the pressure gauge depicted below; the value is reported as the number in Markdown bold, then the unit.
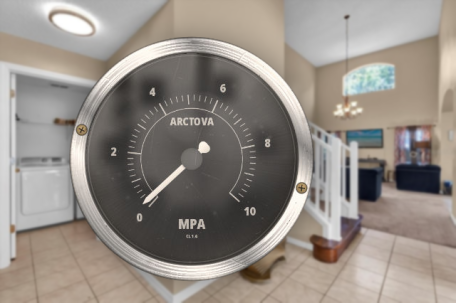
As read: **0.2** MPa
